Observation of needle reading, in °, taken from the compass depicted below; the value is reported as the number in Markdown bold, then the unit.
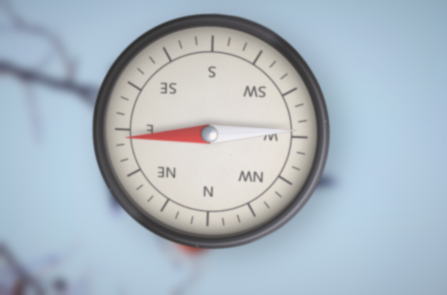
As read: **85** °
